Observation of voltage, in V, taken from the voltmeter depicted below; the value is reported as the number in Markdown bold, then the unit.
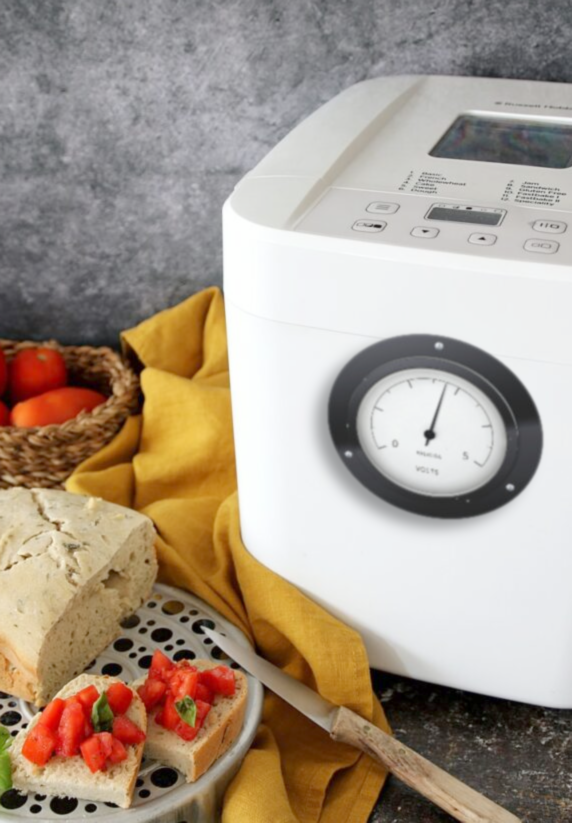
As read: **2.75** V
